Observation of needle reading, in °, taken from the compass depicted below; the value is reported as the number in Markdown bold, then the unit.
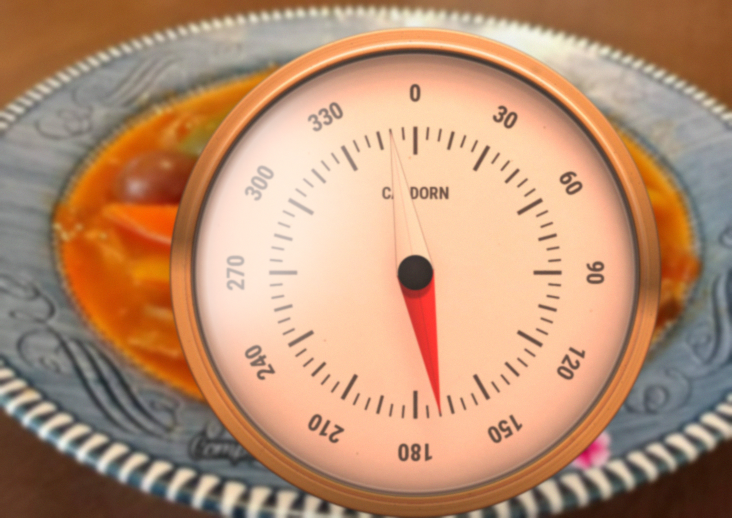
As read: **170** °
